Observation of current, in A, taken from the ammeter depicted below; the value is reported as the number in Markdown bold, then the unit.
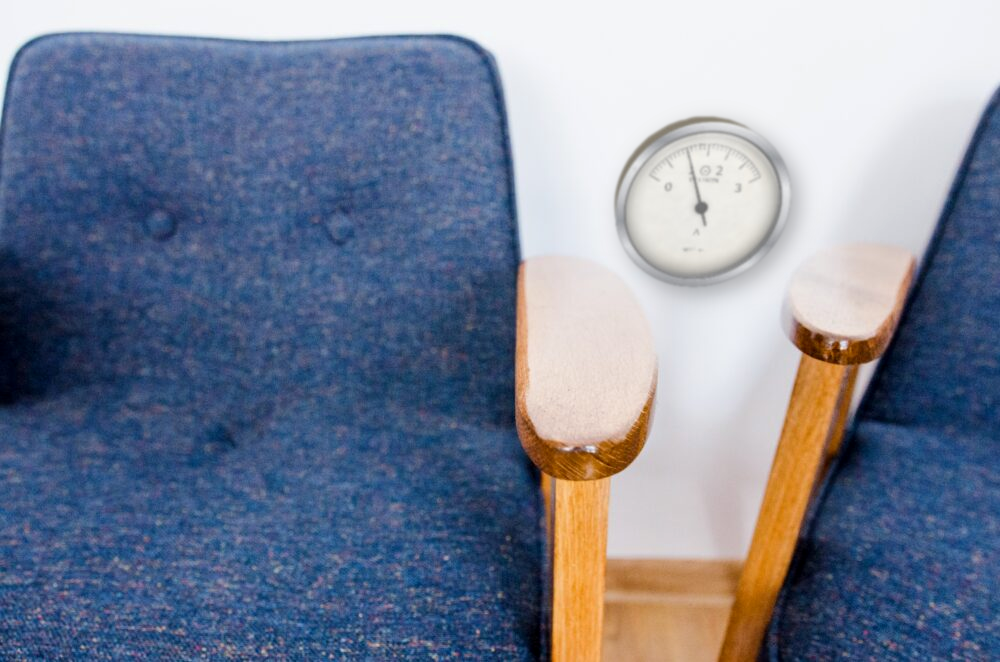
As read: **1** A
